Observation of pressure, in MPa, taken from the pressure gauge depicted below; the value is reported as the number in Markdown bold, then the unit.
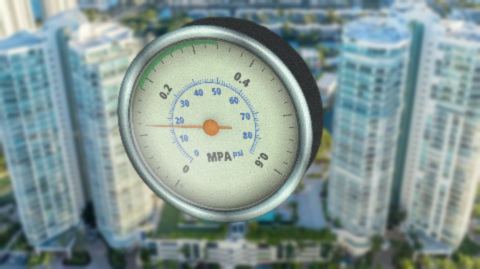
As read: **0.12** MPa
